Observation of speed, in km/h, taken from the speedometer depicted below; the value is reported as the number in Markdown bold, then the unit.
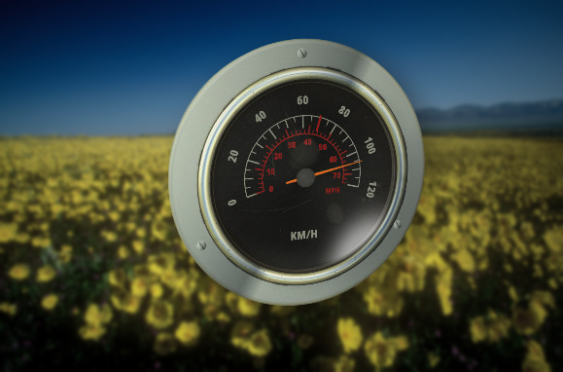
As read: **105** km/h
